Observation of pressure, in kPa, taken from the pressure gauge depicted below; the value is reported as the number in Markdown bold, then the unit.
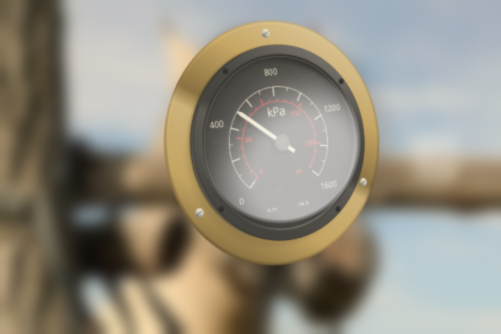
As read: **500** kPa
